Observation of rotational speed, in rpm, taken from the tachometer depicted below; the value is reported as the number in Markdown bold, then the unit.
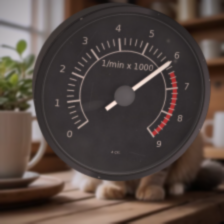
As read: **6000** rpm
